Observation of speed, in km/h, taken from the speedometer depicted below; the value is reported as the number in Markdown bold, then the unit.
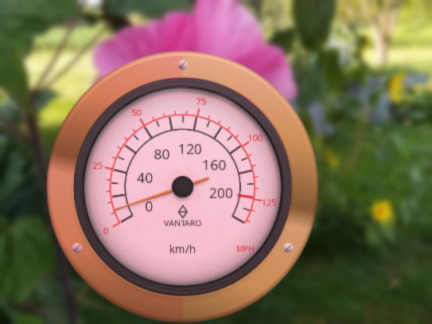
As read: **10** km/h
